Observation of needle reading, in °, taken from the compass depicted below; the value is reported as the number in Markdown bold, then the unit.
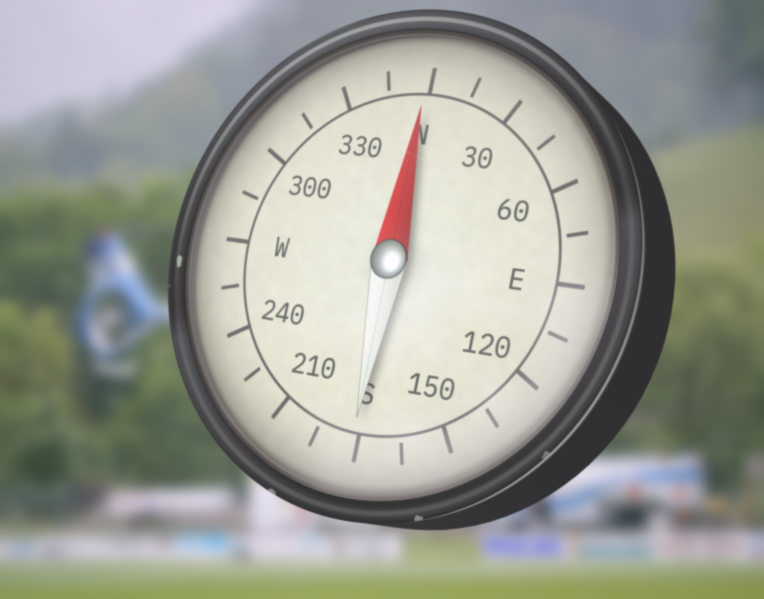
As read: **0** °
